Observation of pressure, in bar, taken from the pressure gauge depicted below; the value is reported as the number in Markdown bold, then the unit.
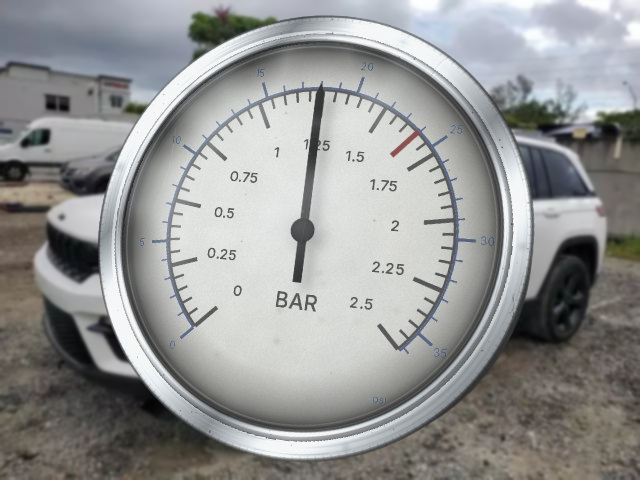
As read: **1.25** bar
